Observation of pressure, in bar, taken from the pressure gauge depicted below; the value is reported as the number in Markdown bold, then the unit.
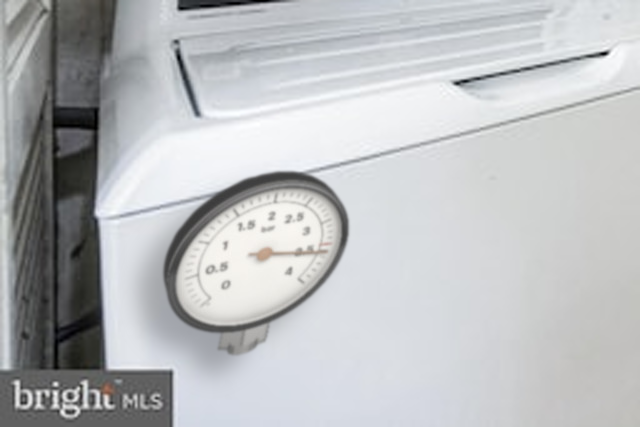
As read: **3.5** bar
